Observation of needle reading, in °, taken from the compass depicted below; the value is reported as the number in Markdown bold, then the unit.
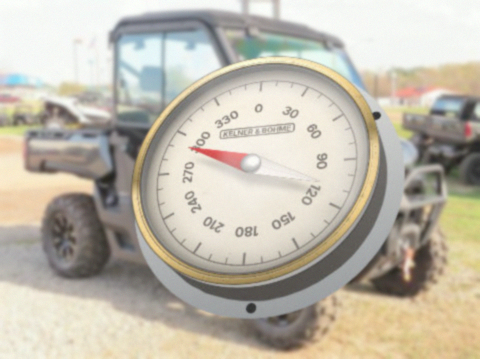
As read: **290** °
